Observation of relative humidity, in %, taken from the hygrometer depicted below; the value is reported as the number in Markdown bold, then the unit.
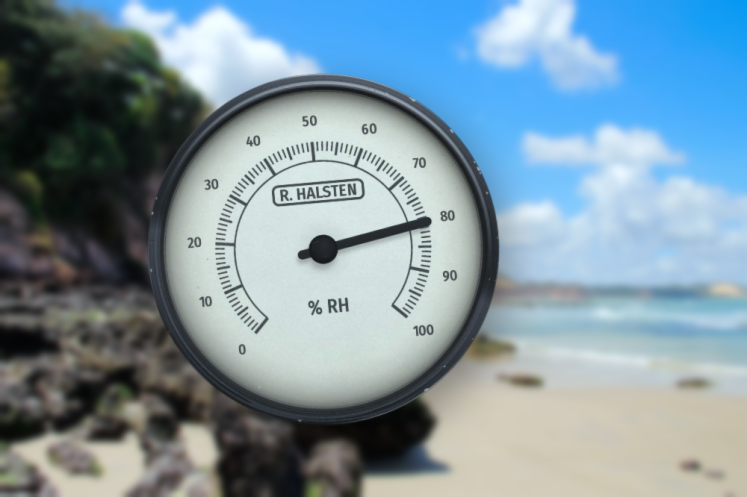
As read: **80** %
